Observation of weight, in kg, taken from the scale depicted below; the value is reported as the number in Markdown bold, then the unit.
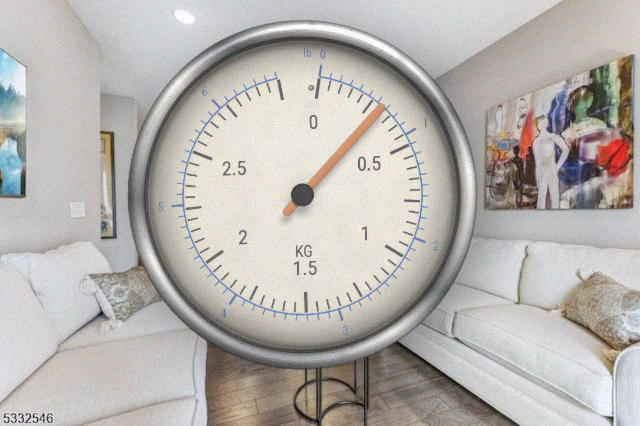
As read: **0.3** kg
